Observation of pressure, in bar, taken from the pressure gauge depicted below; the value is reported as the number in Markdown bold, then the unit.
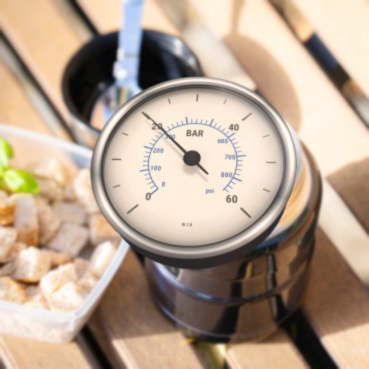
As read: **20** bar
